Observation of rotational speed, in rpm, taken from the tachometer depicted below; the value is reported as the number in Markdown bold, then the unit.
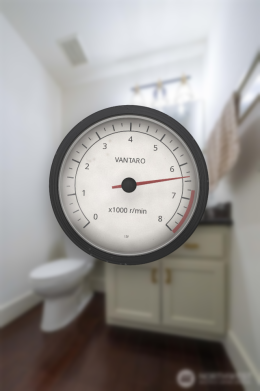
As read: **6375** rpm
